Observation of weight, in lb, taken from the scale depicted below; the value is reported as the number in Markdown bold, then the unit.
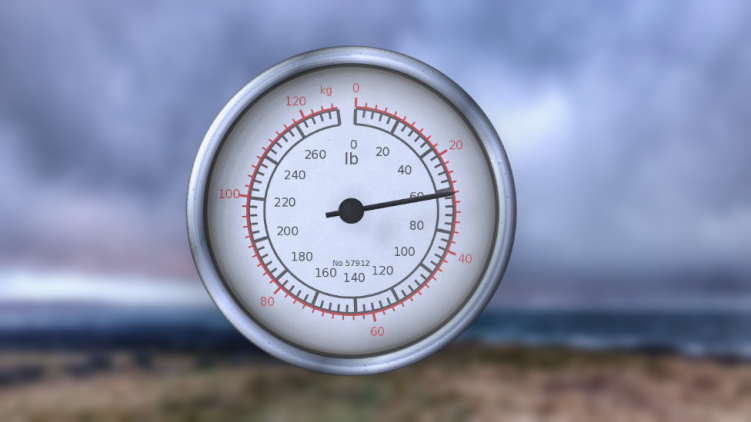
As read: **62** lb
